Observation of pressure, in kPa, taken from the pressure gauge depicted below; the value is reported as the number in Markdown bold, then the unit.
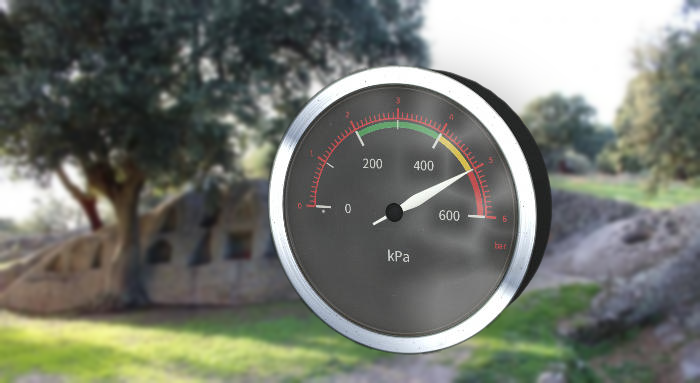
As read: **500** kPa
